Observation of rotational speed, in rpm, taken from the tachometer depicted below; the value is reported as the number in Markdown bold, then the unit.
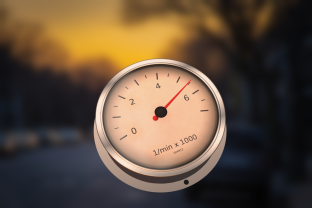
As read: **5500** rpm
